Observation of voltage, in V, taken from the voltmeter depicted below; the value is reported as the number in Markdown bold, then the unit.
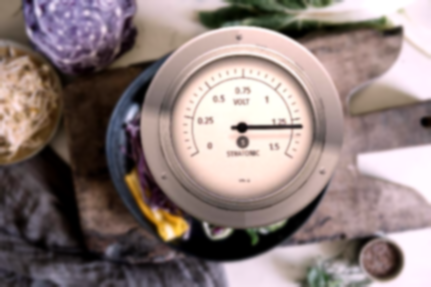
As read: **1.3** V
